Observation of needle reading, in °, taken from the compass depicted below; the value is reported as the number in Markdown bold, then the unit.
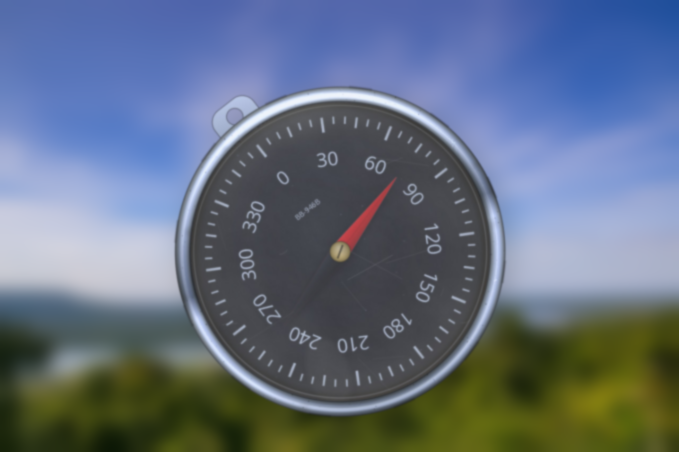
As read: **75** °
